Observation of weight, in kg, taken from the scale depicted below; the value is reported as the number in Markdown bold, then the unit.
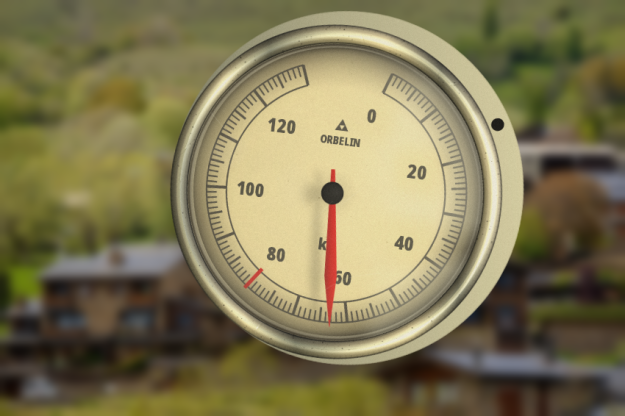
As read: **63** kg
